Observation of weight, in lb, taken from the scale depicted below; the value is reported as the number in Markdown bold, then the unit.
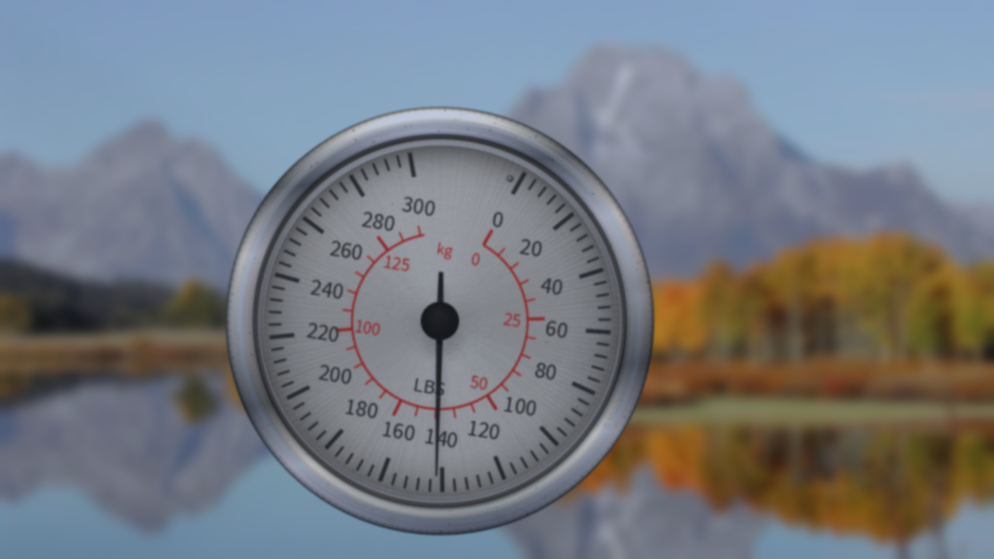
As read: **142** lb
